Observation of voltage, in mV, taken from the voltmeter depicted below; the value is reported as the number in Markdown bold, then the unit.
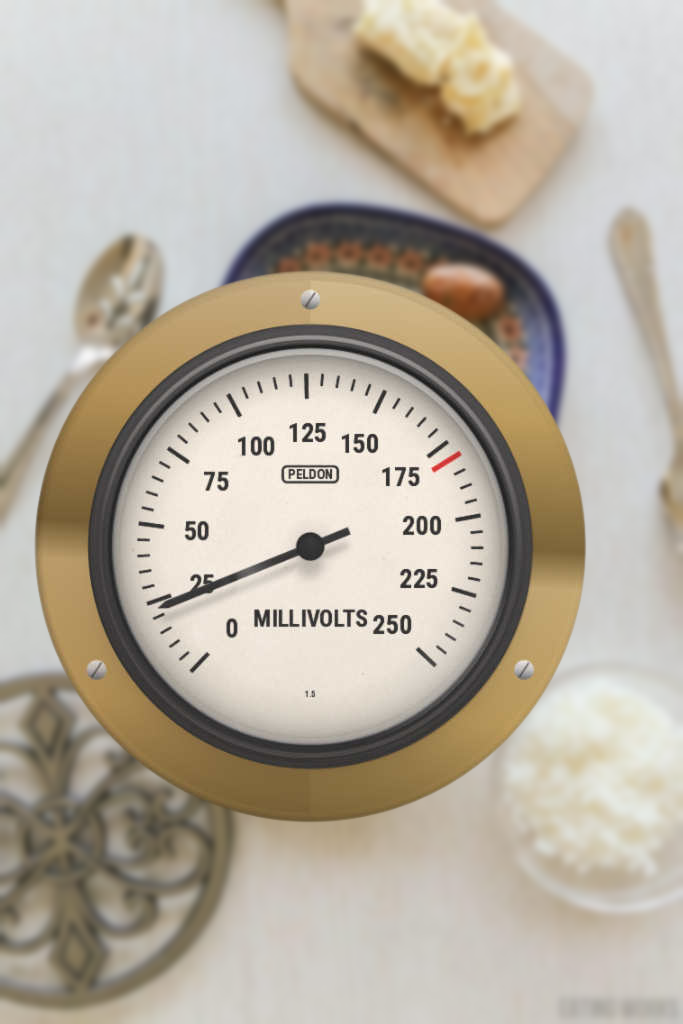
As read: **22.5** mV
